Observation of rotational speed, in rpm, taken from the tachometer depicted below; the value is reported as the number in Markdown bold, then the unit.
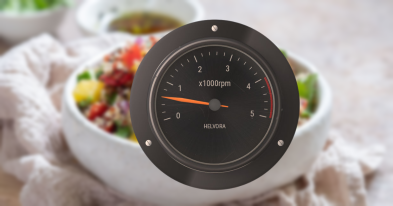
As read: **600** rpm
